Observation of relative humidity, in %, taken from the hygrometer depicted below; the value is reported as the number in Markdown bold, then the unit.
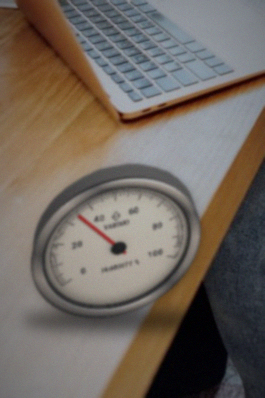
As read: **35** %
